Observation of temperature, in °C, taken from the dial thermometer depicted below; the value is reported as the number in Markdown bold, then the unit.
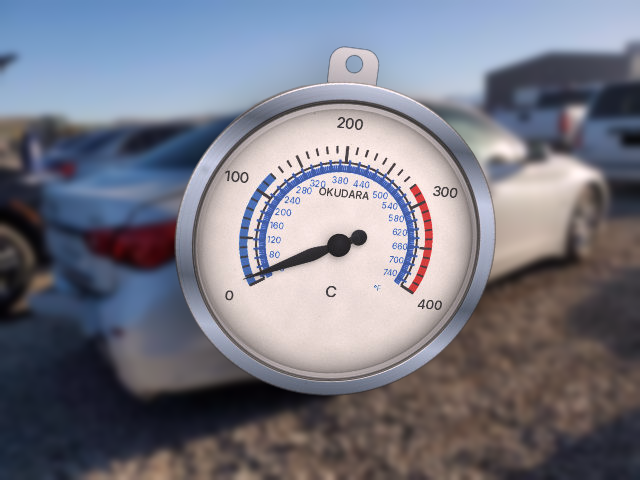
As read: **10** °C
